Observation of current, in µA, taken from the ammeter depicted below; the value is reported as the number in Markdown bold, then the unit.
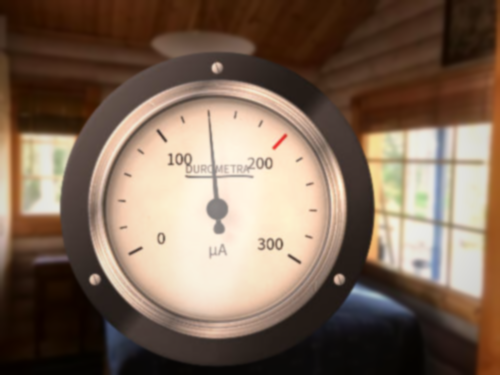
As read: **140** µA
